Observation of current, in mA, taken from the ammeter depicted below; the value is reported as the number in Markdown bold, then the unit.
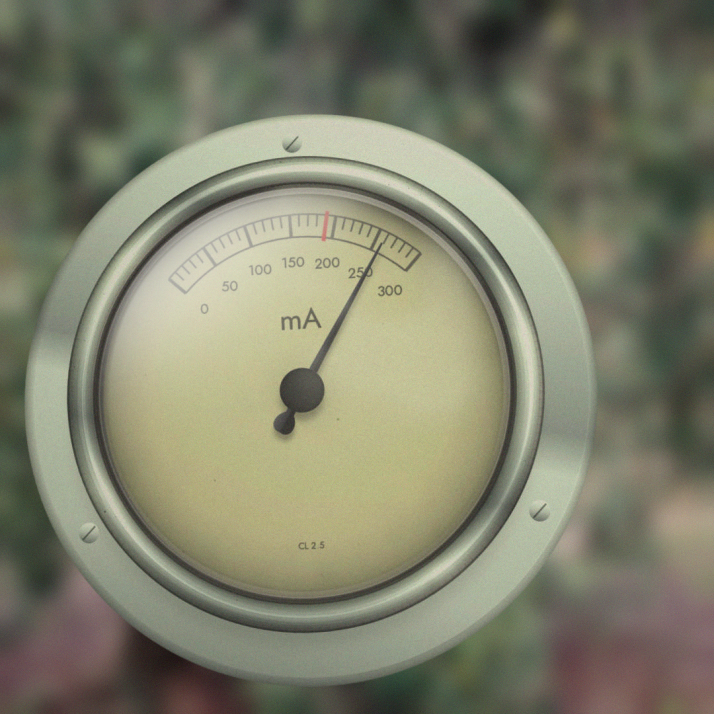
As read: **260** mA
